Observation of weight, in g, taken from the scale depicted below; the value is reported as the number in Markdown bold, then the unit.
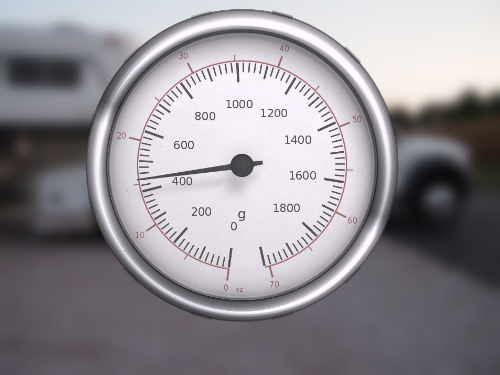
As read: **440** g
